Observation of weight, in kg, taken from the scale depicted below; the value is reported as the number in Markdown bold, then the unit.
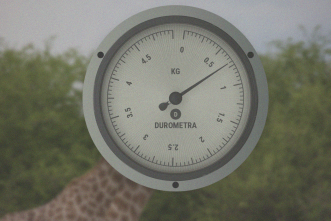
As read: **0.7** kg
